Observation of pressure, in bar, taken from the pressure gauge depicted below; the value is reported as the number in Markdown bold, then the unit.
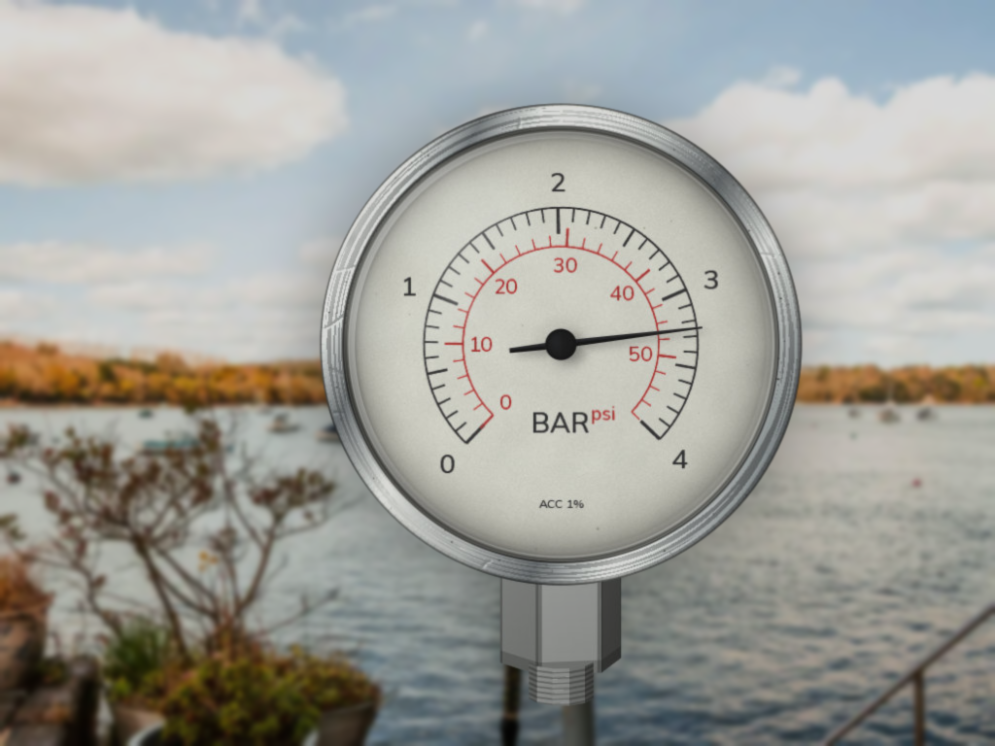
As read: **3.25** bar
